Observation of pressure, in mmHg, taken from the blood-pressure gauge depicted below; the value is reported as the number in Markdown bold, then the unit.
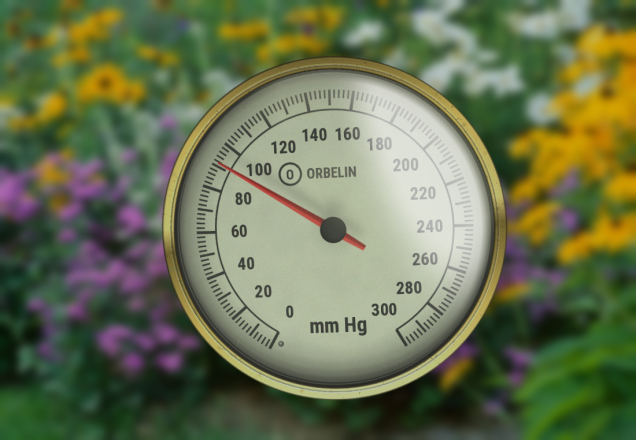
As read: **92** mmHg
